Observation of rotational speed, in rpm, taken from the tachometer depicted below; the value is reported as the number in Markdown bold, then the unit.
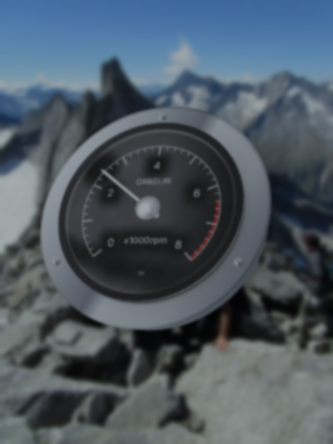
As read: **2400** rpm
